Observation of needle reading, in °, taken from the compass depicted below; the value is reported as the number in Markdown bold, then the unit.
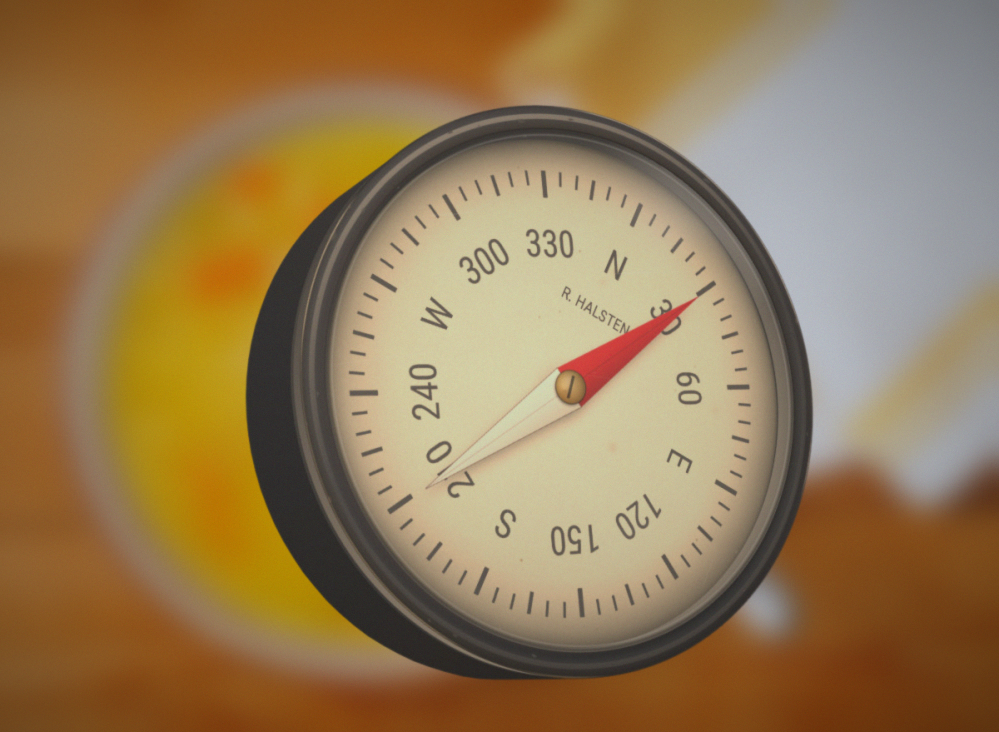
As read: **30** °
